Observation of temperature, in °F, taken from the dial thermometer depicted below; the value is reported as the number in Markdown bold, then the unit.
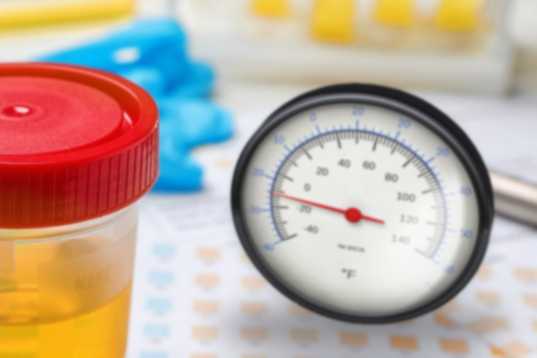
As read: **-10** °F
